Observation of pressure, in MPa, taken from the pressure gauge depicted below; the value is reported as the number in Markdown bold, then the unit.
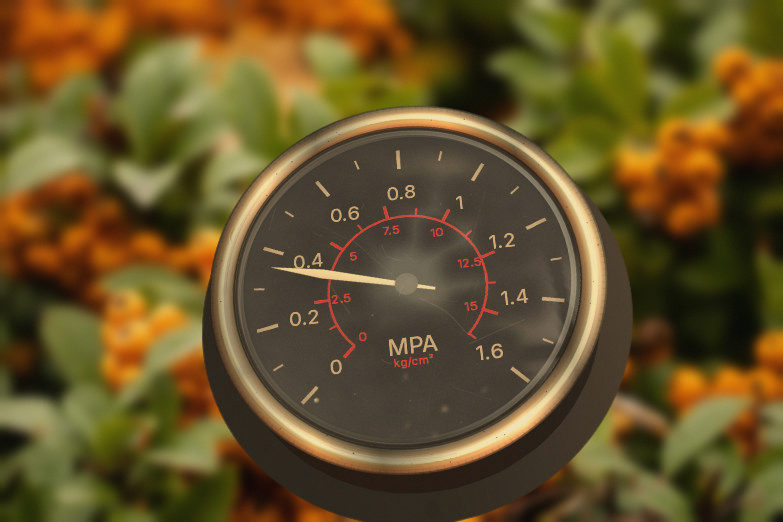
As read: **0.35** MPa
